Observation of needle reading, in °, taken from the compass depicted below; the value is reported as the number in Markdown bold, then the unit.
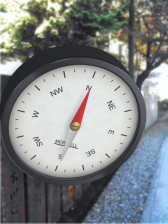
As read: **0** °
